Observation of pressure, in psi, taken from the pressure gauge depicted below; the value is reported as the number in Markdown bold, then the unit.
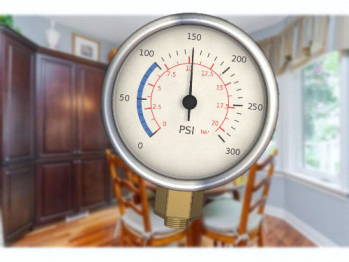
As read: **150** psi
